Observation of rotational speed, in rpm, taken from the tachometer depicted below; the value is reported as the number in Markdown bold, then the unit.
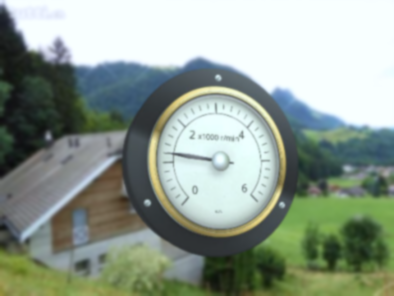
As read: **1200** rpm
